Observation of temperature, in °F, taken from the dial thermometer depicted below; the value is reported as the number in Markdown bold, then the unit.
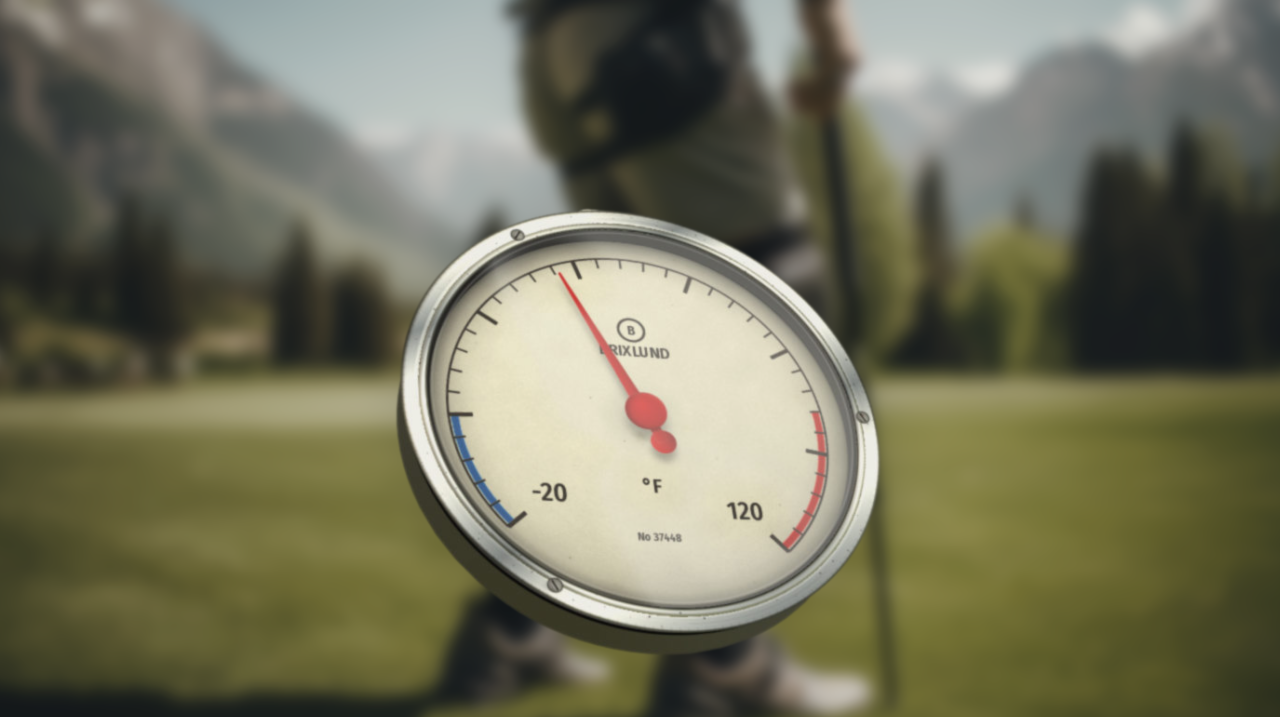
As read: **36** °F
